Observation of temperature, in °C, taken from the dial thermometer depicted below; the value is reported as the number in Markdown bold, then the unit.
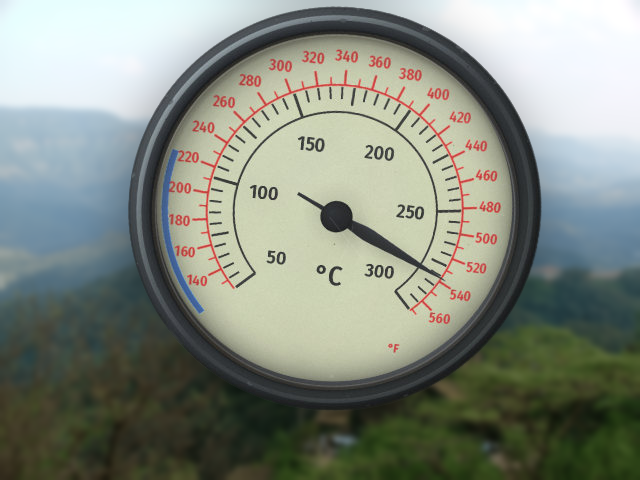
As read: **280** °C
